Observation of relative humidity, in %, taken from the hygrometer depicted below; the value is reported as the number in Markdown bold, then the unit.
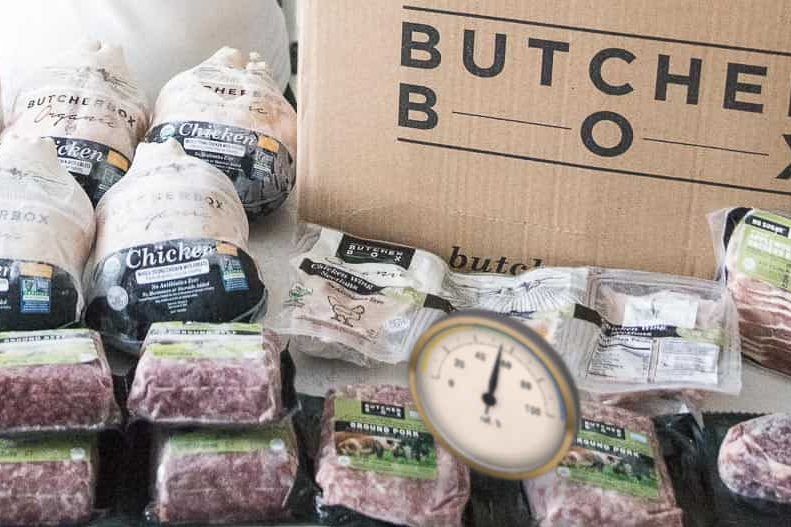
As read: **55** %
